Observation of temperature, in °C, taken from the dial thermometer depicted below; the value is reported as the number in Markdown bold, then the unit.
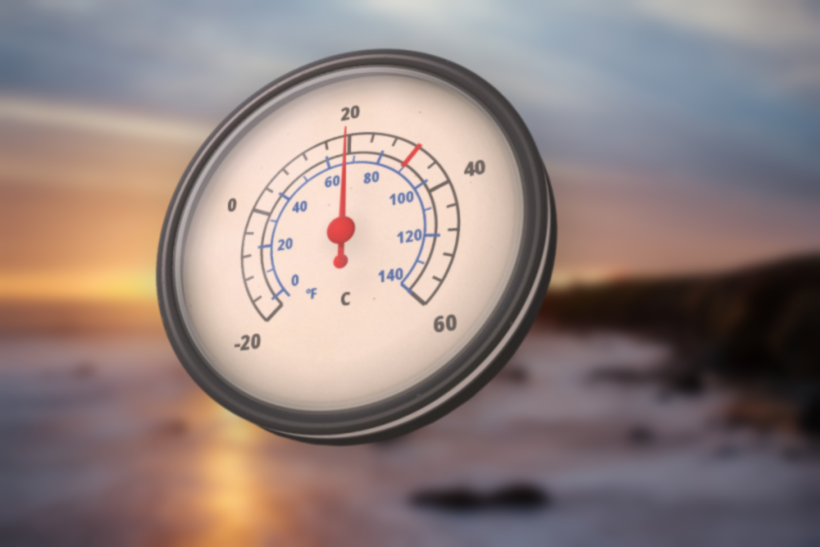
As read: **20** °C
